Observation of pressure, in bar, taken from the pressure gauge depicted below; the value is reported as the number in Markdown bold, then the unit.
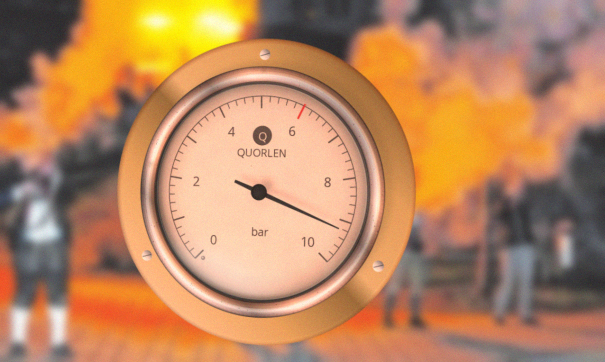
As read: **9.2** bar
